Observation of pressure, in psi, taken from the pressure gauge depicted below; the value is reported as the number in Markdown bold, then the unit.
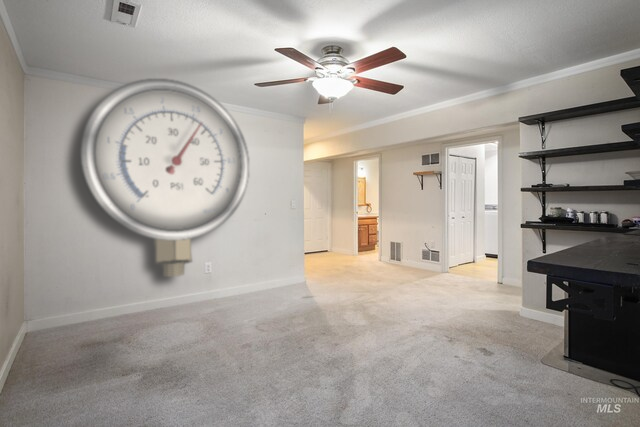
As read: **38** psi
